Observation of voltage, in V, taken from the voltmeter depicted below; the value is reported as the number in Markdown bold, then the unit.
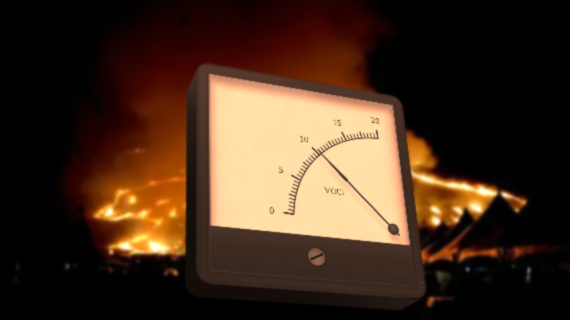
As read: **10** V
